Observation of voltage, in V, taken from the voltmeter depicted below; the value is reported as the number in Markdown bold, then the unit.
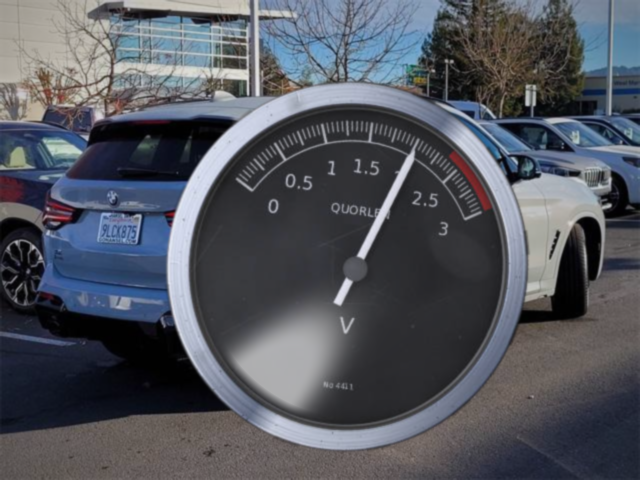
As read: **2** V
